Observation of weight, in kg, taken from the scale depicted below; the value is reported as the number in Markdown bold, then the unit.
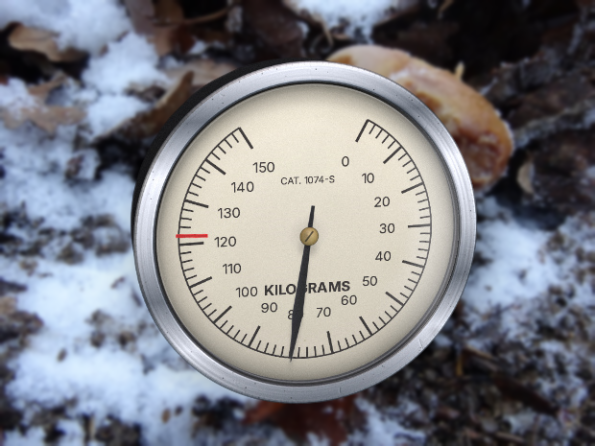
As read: **80** kg
